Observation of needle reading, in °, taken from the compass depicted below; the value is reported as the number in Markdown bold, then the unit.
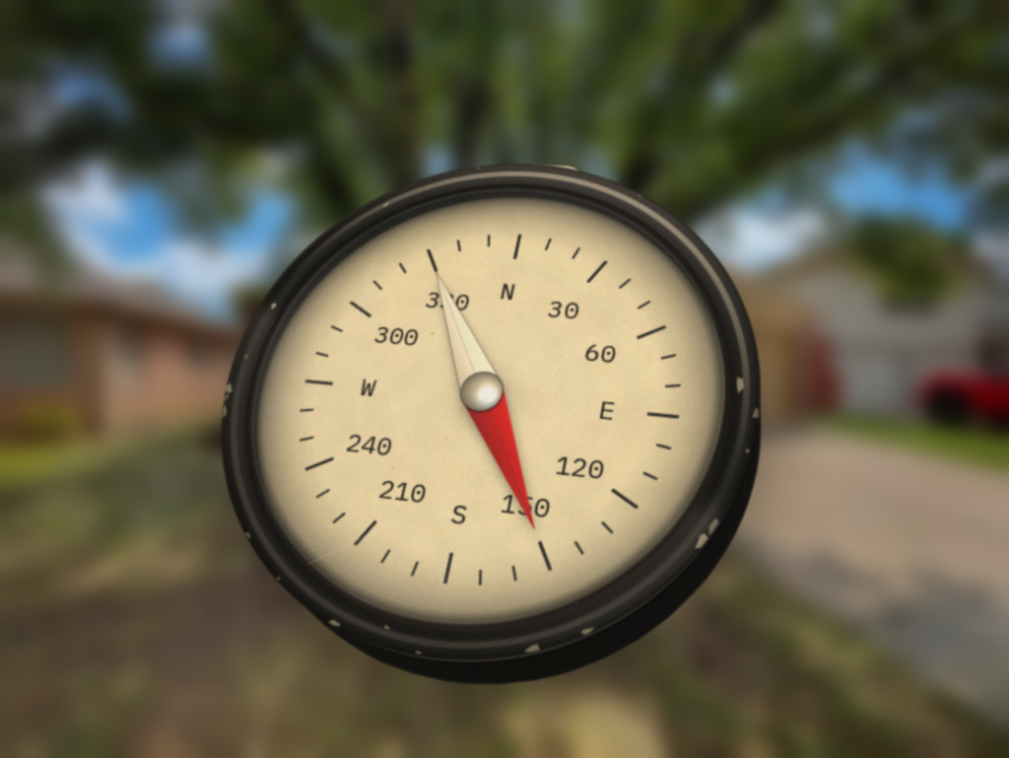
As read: **150** °
